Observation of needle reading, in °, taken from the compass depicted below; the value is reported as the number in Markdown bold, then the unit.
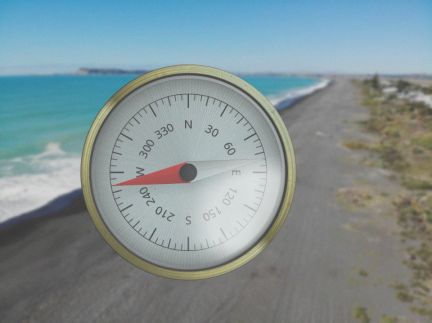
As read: **260** °
